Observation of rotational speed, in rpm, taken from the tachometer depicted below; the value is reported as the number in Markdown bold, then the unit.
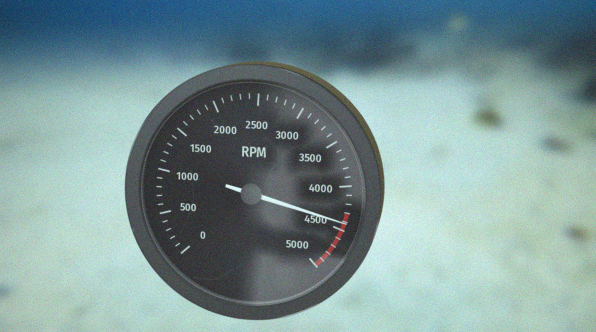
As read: **4400** rpm
